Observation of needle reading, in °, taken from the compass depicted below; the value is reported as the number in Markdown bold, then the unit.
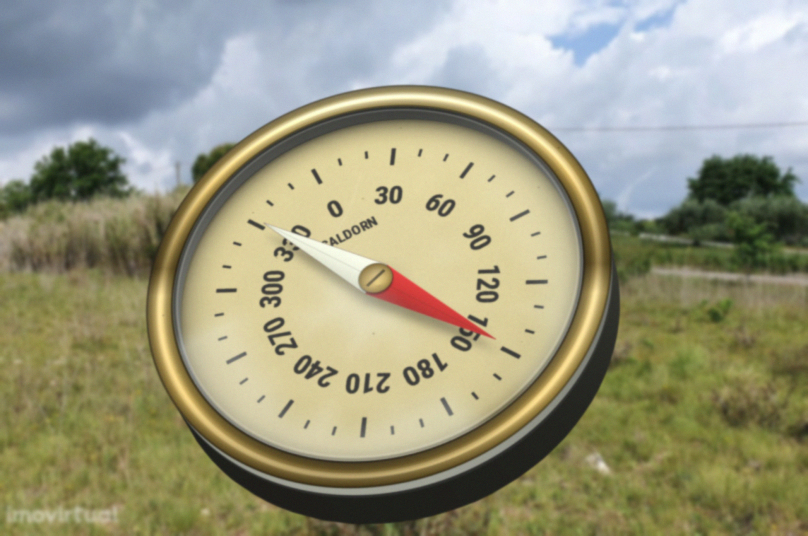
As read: **150** °
